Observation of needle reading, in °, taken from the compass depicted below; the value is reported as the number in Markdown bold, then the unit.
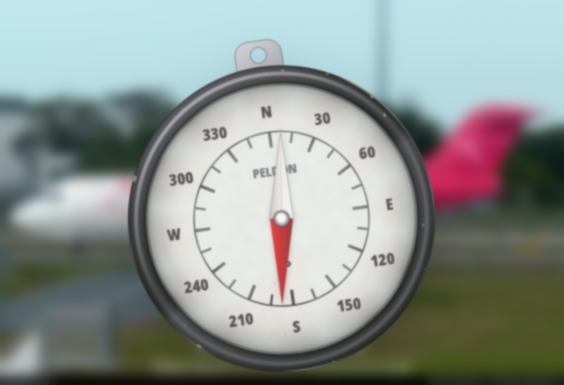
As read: **187.5** °
